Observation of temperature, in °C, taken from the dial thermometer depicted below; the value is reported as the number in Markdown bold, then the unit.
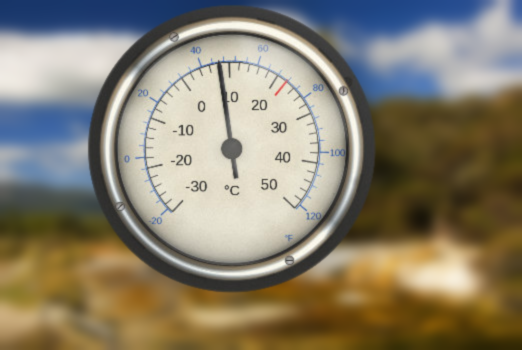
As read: **8** °C
